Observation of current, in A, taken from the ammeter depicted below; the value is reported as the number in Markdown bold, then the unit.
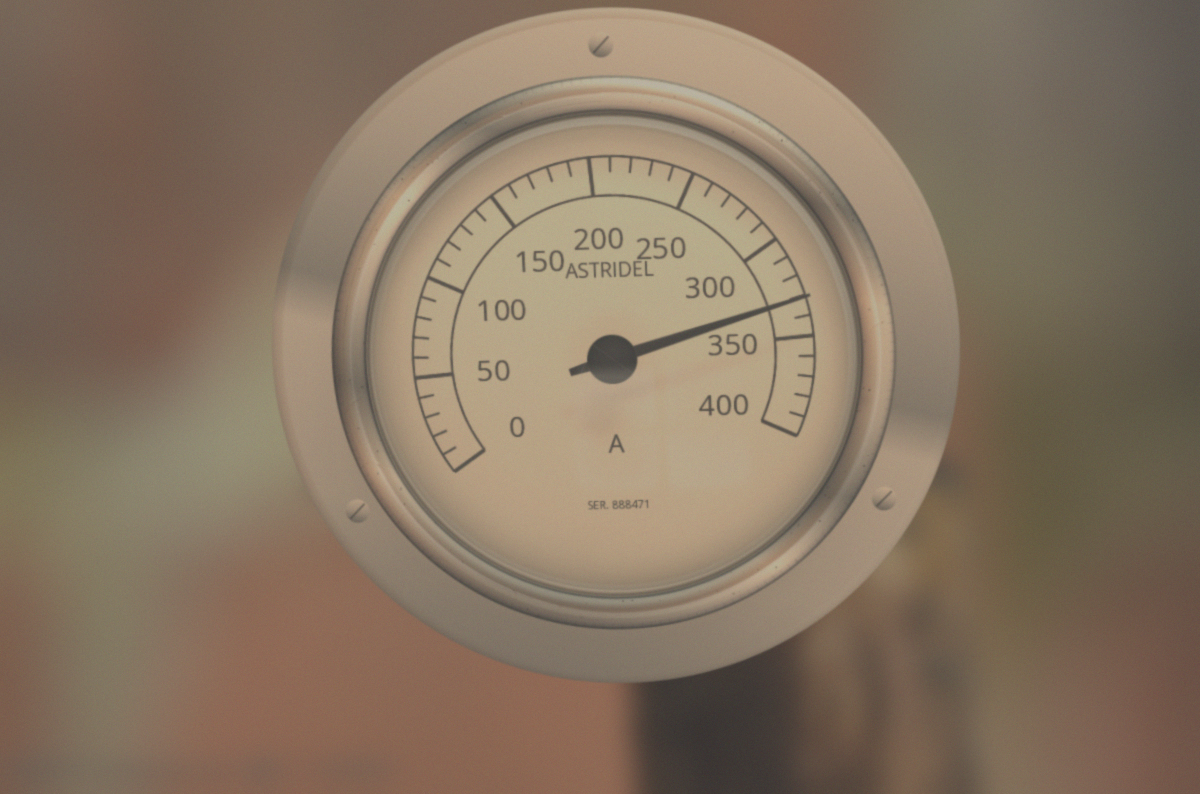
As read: **330** A
